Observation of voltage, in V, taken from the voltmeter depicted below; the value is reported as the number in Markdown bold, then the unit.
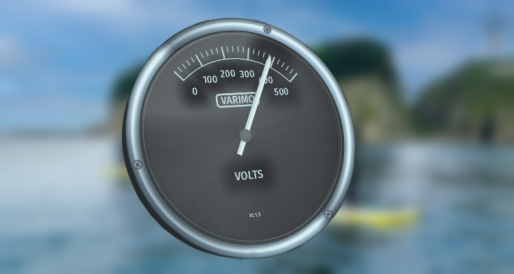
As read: **380** V
